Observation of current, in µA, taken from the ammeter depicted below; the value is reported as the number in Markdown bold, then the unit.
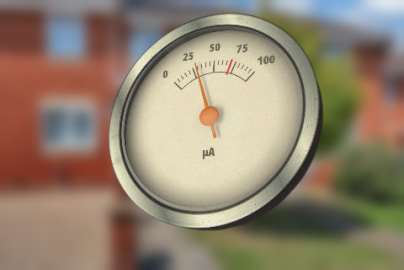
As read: **30** µA
